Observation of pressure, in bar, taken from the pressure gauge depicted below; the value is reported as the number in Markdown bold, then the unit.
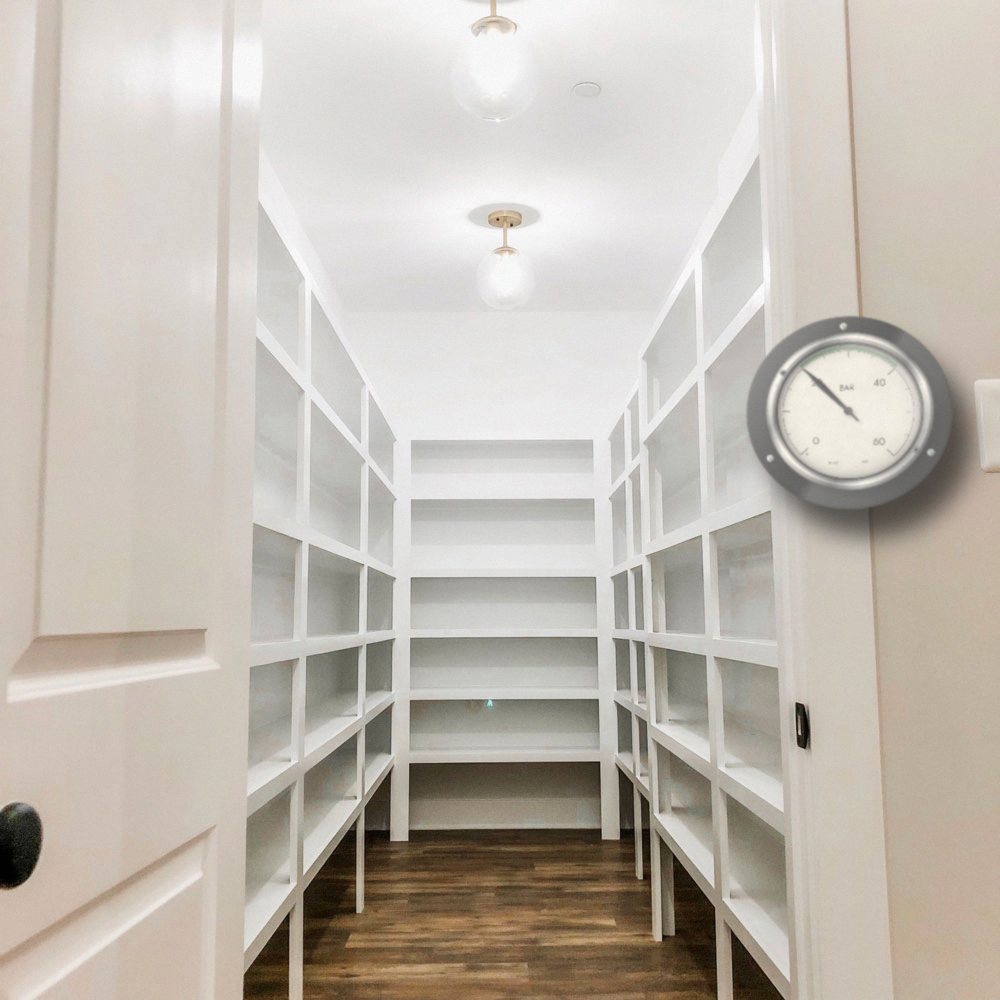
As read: **20** bar
